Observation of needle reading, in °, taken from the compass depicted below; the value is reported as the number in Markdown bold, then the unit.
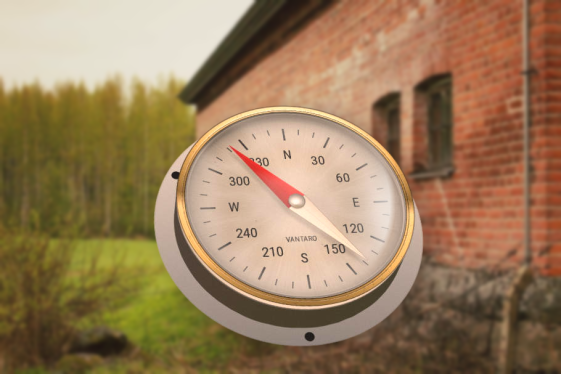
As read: **320** °
